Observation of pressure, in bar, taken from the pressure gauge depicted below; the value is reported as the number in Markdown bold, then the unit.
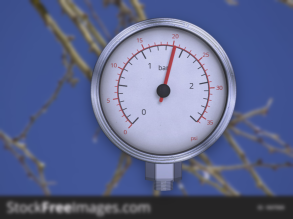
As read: **1.4** bar
